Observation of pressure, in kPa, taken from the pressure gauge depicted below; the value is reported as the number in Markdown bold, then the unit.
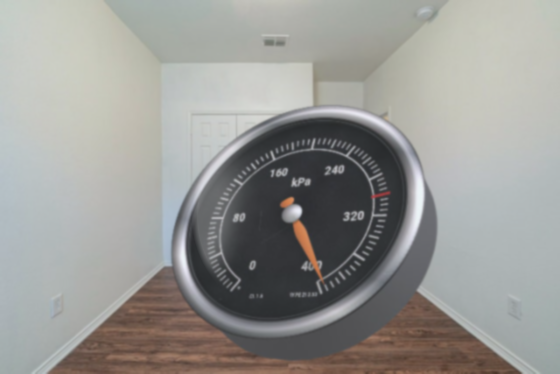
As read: **395** kPa
